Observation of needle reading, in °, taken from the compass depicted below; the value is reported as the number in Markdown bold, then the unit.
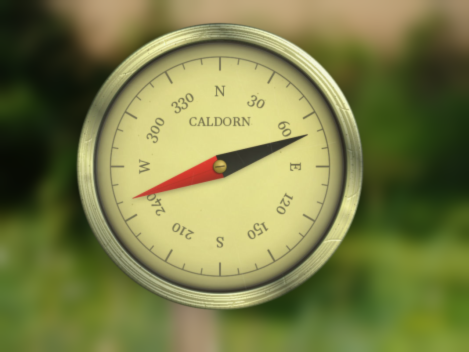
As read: **250** °
